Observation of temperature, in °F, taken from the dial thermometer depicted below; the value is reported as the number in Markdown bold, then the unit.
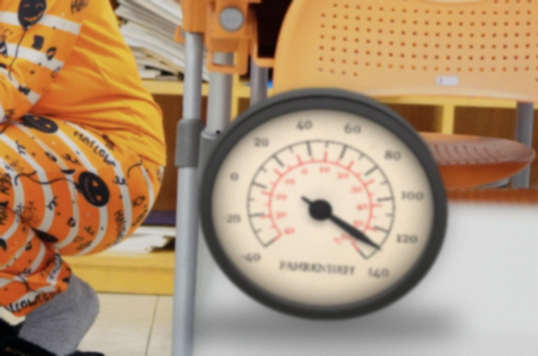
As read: **130** °F
